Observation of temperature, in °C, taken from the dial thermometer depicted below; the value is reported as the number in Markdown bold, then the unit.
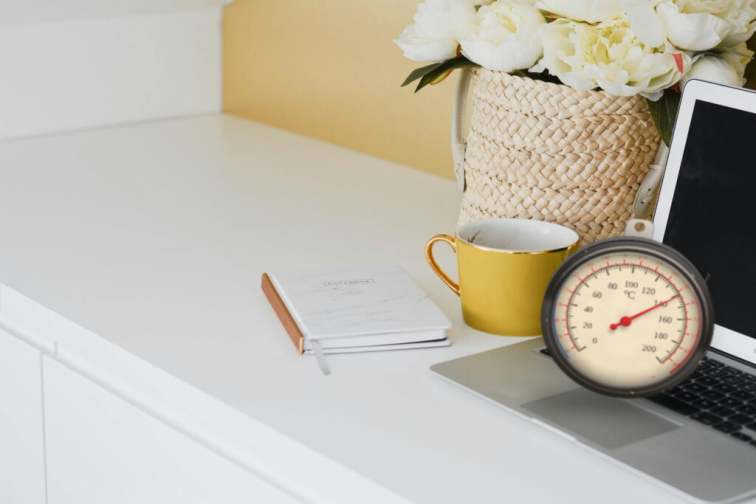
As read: **140** °C
